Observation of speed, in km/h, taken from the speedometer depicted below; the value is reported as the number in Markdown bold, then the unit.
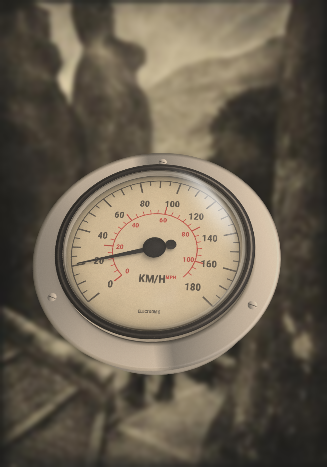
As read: **20** km/h
